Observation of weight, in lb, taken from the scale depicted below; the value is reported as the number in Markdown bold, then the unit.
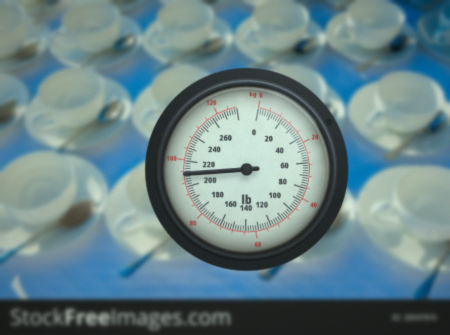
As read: **210** lb
